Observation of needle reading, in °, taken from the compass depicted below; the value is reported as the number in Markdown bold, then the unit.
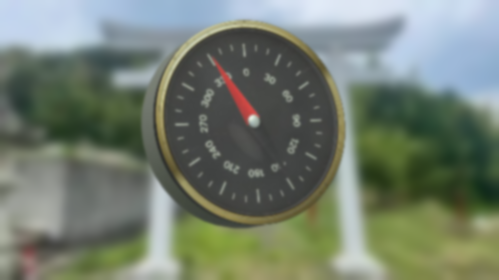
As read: **330** °
